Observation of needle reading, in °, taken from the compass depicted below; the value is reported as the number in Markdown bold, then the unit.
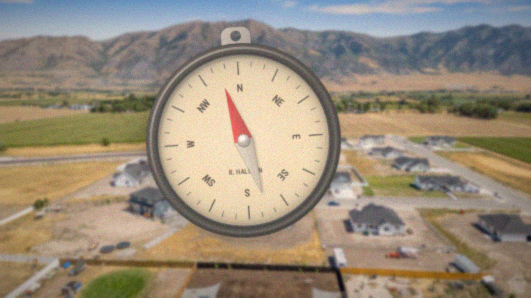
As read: **345** °
